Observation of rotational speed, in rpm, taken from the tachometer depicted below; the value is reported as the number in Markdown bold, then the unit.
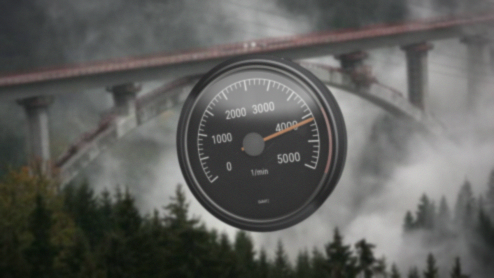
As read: **4100** rpm
